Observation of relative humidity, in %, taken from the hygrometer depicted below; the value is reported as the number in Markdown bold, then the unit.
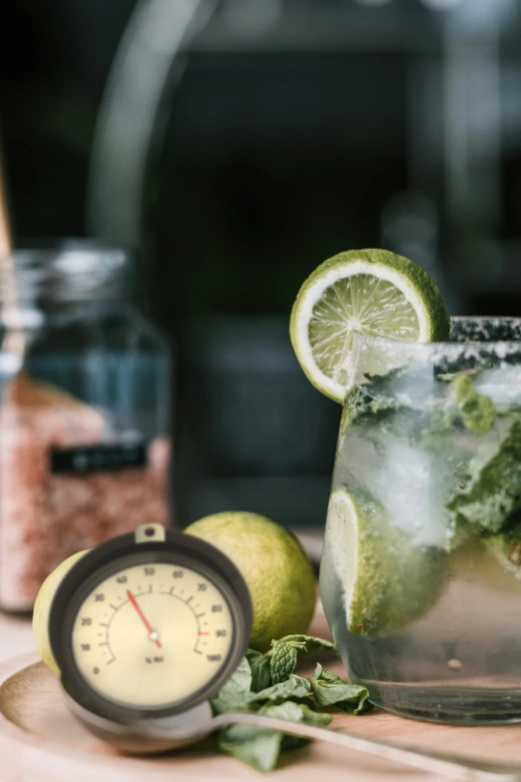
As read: **40** %
